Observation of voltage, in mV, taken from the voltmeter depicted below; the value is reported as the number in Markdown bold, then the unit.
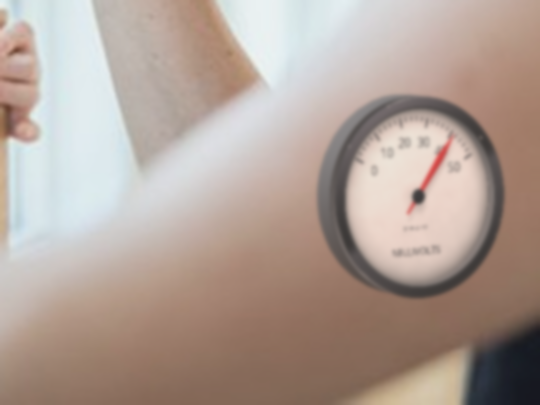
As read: **40** mV
